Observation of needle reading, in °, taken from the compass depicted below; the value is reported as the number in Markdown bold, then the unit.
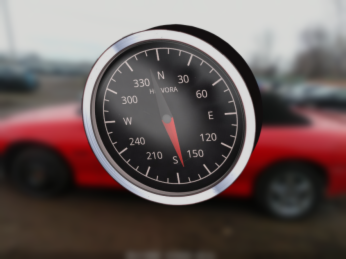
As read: **170** °
